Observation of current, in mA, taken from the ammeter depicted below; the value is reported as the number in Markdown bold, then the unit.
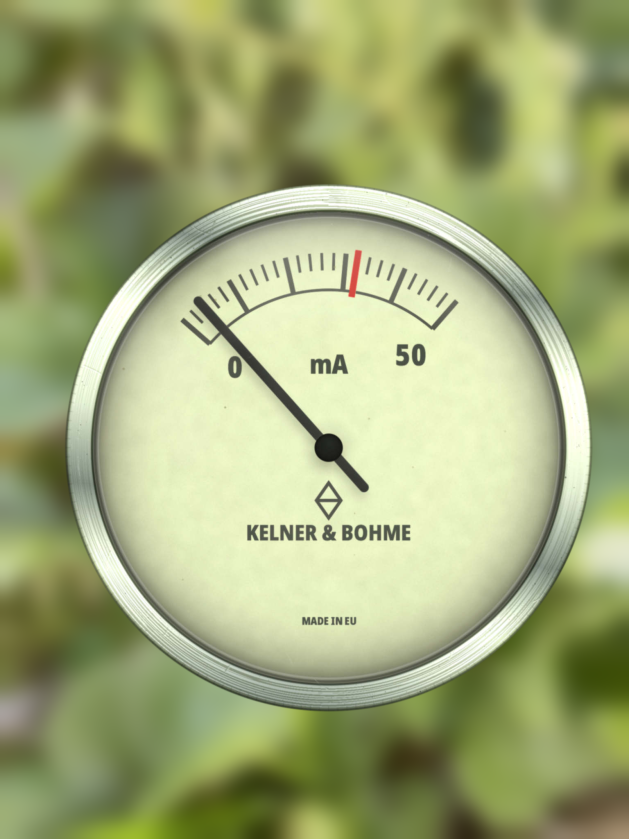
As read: **4** mA
